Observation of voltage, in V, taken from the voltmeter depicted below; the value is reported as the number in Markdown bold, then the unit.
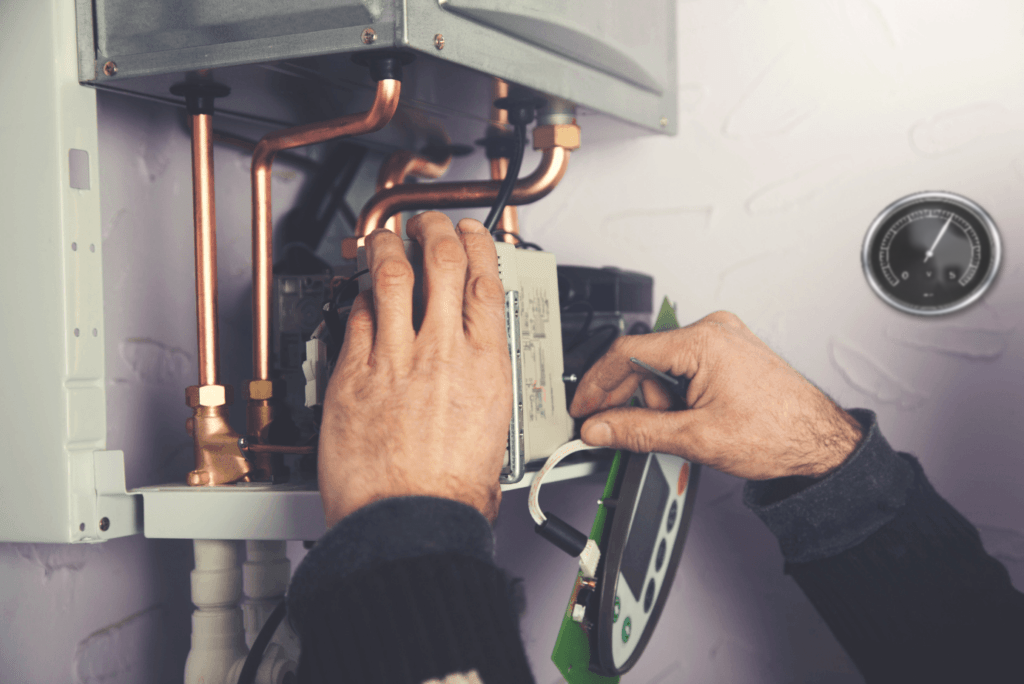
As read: **3** V
